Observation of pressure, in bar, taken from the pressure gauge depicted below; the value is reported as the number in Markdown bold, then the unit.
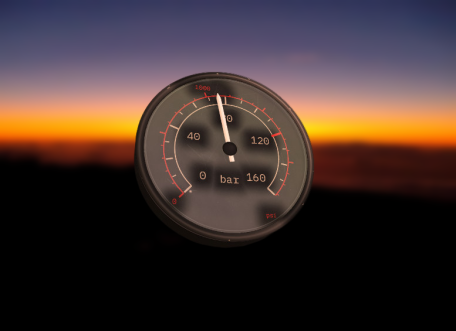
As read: **75** bar
